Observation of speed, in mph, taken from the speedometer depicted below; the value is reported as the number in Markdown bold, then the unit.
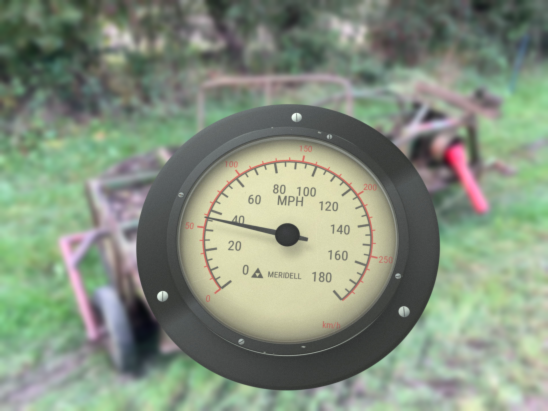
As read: **35** mph
